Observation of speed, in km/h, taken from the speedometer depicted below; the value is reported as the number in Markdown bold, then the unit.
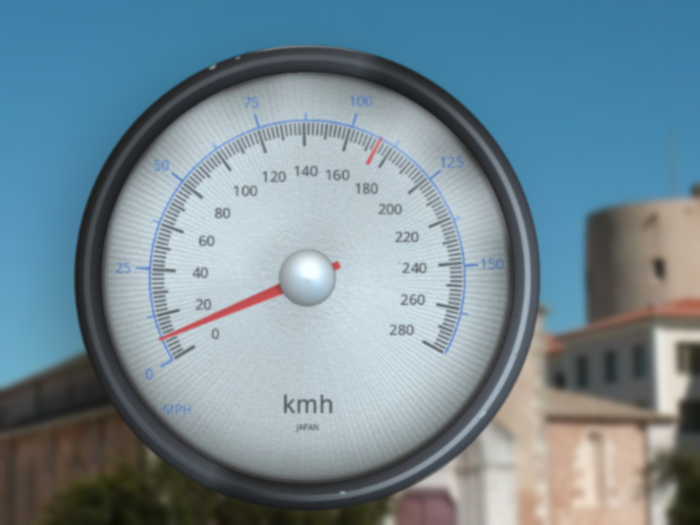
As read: **10** km/h
